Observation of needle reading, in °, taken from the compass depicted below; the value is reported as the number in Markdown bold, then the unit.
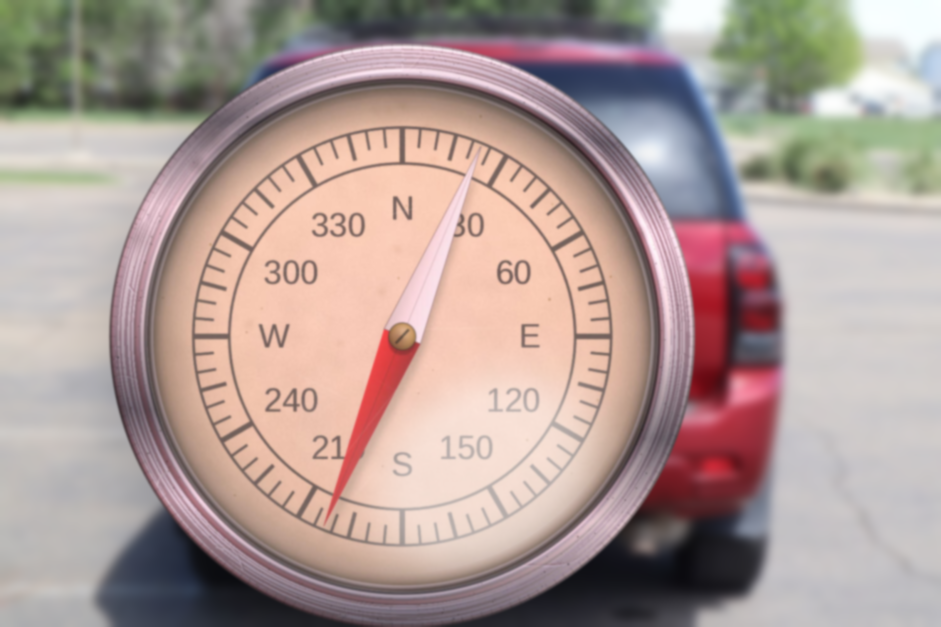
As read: **202.5** °
